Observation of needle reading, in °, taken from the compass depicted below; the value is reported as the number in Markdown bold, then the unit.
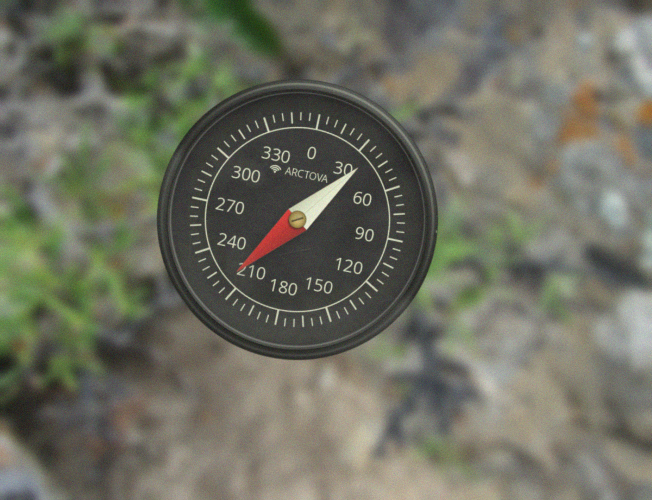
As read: **217.5** °
